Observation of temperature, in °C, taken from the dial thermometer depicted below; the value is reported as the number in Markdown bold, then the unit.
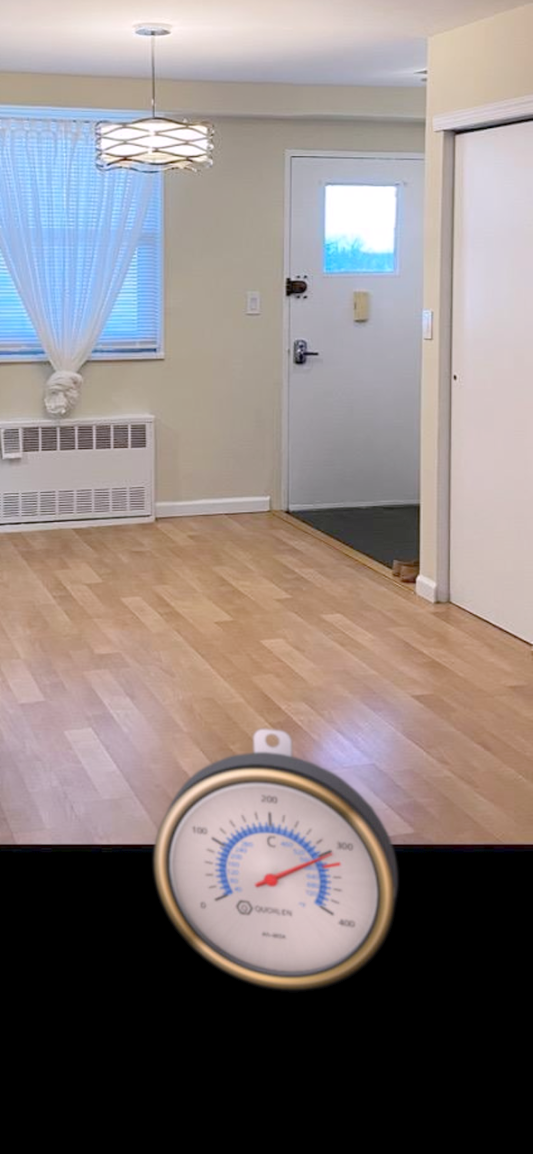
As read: **300** °C
